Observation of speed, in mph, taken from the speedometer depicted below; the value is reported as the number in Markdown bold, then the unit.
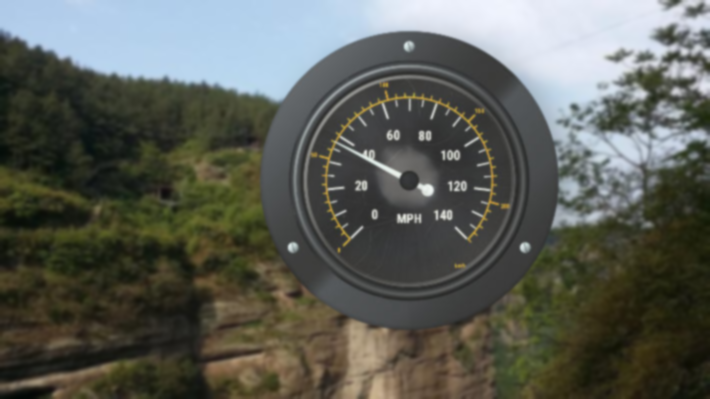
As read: **37.5** mph
